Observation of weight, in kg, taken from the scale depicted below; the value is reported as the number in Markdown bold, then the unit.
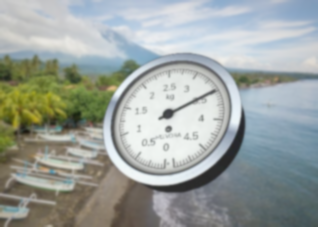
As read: **3.5** kg
